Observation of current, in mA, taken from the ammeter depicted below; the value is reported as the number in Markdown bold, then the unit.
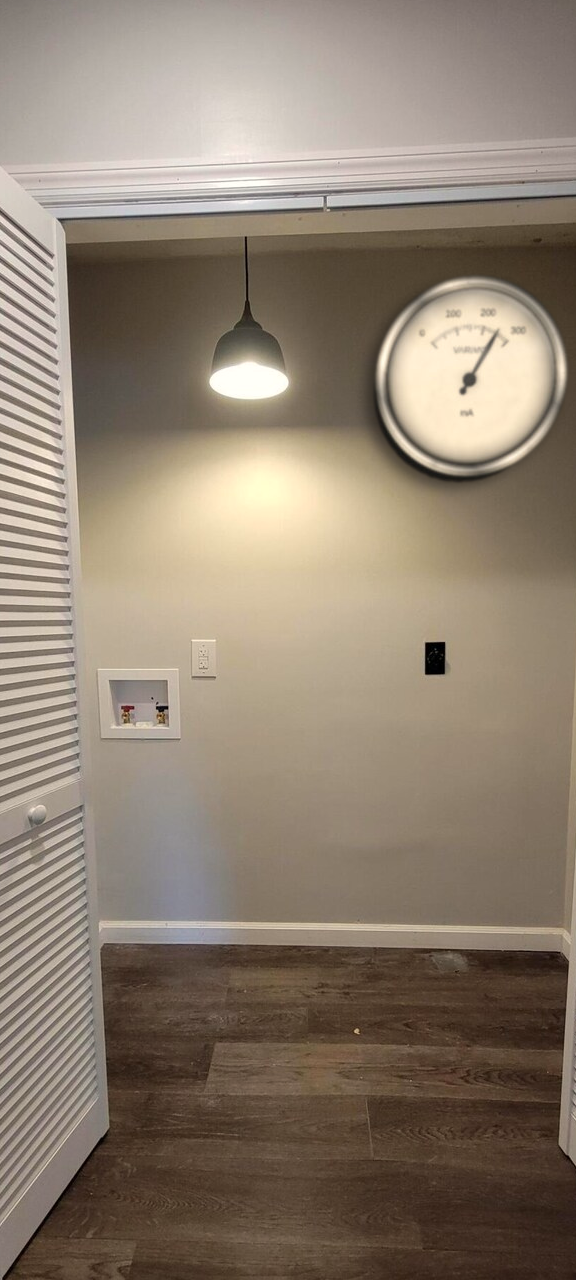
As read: **250** mA
